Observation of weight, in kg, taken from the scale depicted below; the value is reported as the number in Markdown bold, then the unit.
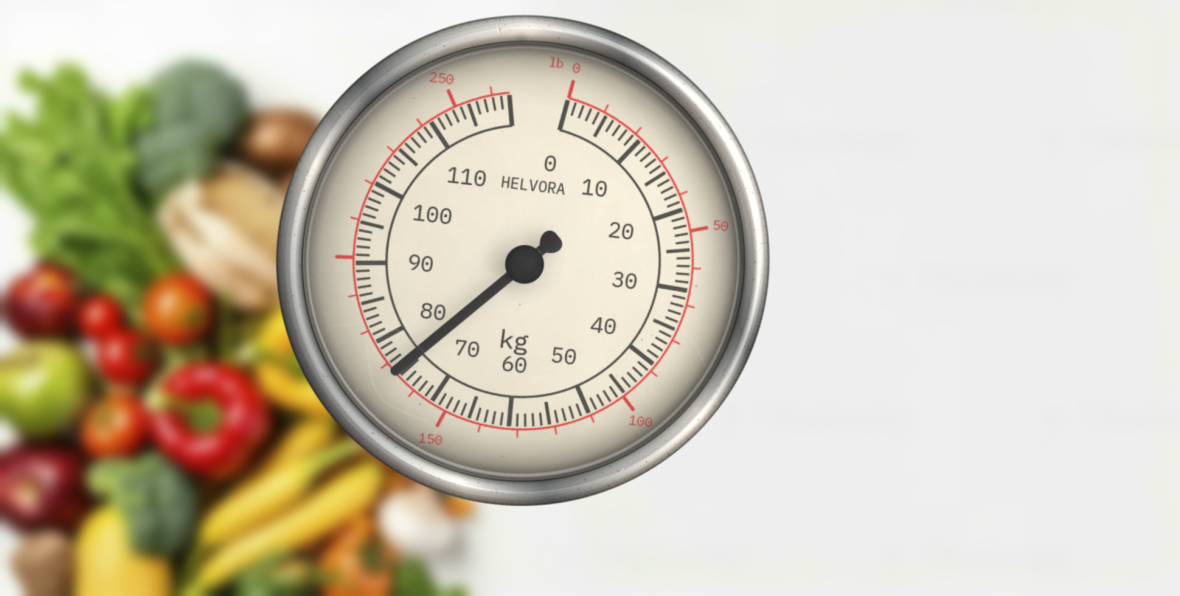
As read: **76** kg
